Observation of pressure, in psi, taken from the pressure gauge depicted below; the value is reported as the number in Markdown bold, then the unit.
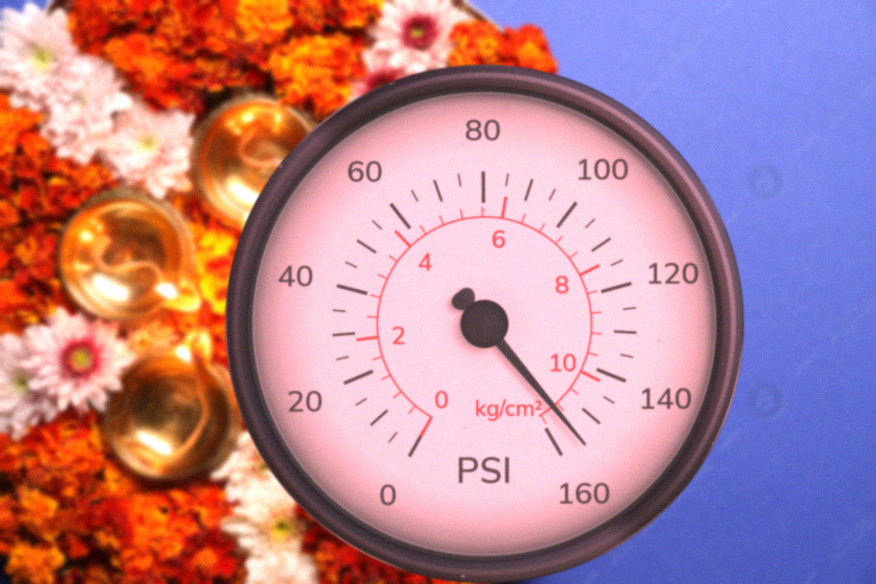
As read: **155** psi
